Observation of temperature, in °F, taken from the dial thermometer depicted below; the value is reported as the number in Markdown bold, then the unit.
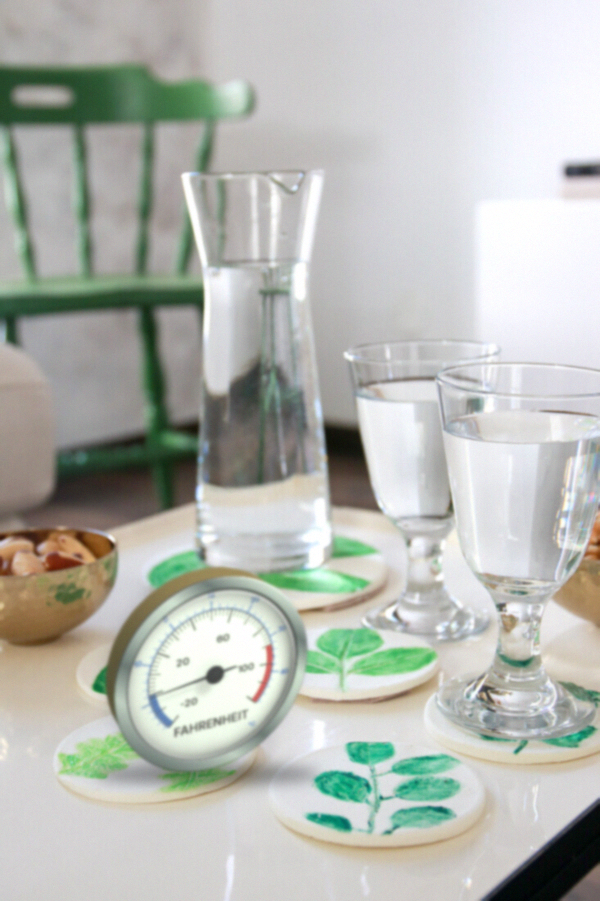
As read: **0** °F
